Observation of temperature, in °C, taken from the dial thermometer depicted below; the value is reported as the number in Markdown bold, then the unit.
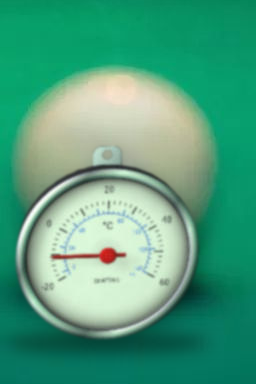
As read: **-10** °C
